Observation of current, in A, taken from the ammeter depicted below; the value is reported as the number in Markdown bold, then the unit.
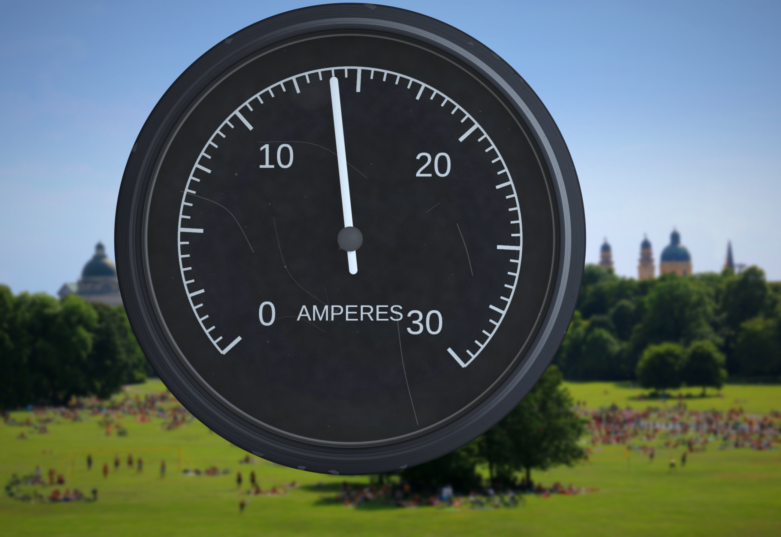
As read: **14** A
